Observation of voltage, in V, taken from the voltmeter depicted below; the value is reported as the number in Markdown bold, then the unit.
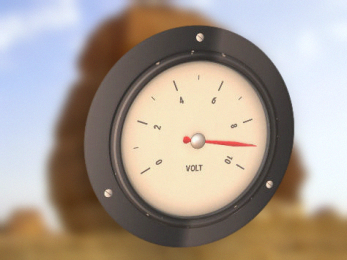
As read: **9** V
